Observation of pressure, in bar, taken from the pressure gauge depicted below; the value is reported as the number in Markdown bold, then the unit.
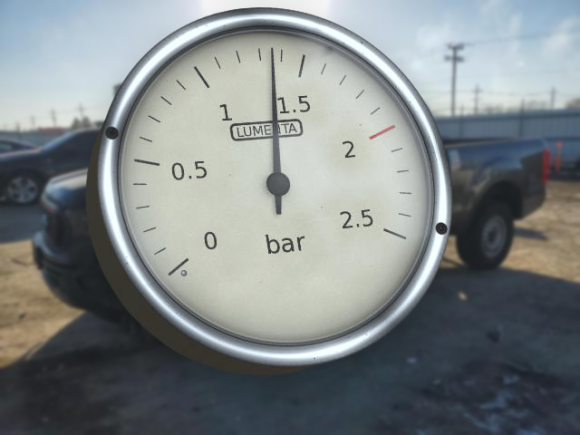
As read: **1.35** bar
